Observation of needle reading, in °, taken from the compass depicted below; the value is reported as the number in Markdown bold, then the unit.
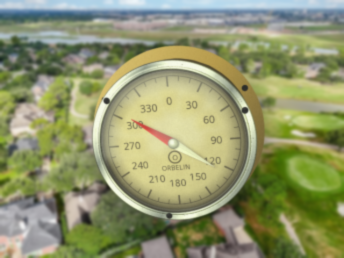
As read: **305** °
